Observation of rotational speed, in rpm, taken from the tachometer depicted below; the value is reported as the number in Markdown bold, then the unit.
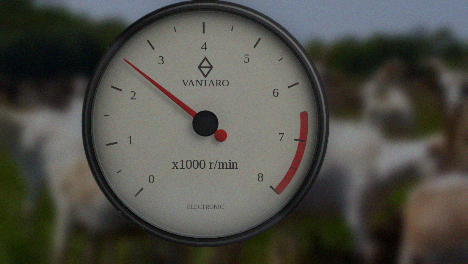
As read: **2500** rpm
